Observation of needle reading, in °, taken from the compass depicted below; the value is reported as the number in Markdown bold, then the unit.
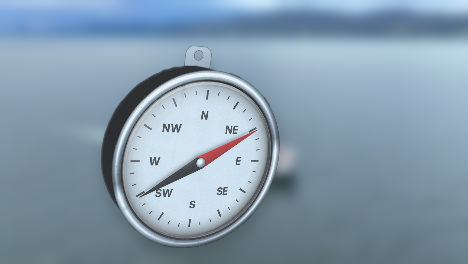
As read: **60** °
